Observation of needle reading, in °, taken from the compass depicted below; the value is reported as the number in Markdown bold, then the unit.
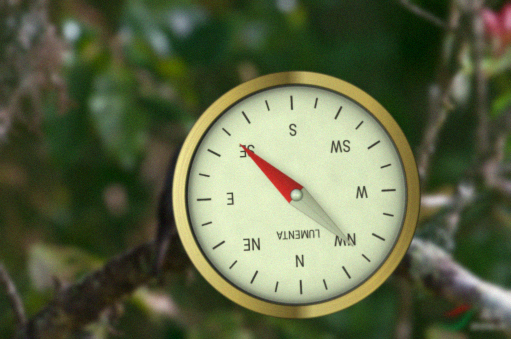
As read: **135** °
